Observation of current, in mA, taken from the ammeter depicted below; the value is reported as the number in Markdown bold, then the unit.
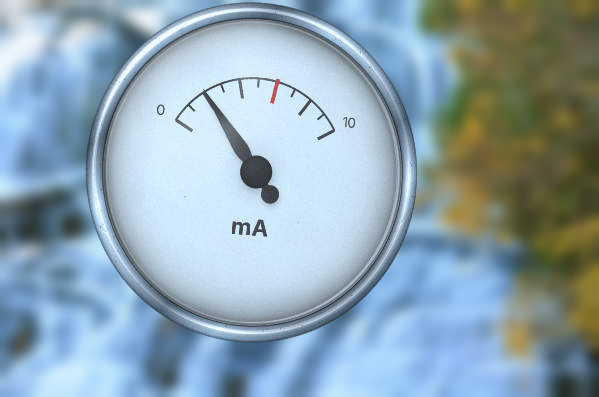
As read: **2** mA
